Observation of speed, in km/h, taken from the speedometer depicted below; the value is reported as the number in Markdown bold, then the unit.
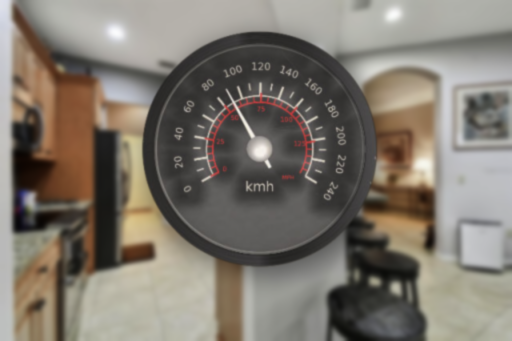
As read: **90** km/h
